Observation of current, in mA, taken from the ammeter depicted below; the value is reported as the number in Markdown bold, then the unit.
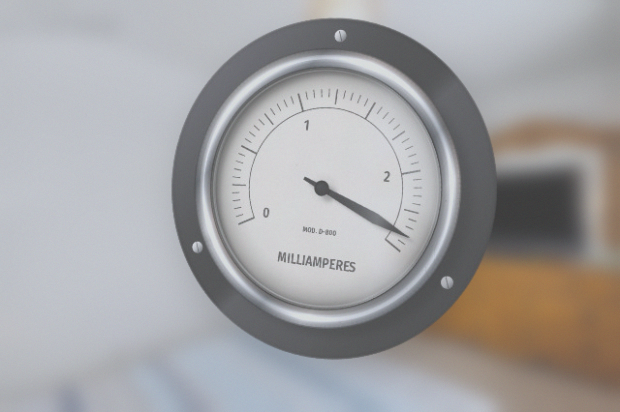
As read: **2.4** mA
